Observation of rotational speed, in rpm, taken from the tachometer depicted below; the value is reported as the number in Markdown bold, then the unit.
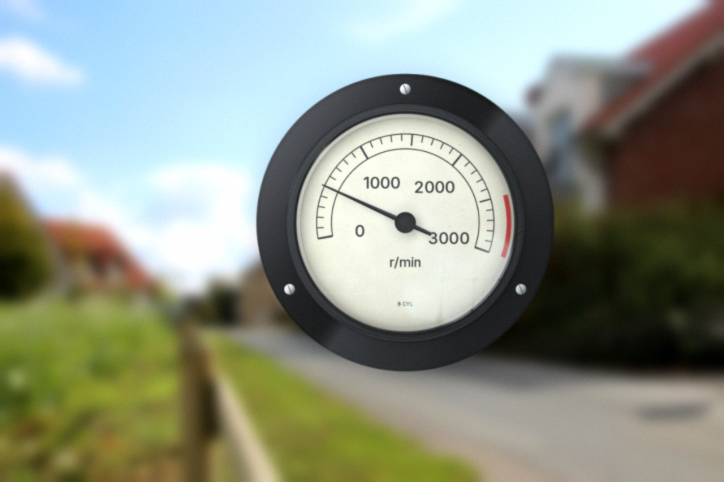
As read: **500** rpm
